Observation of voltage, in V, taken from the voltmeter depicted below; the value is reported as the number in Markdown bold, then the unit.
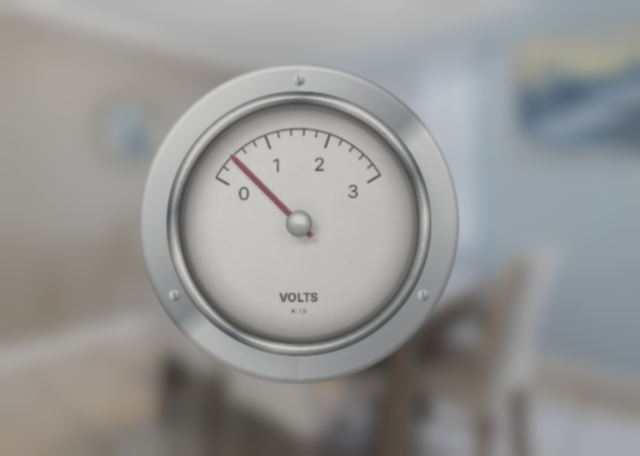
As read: **0.4** V
